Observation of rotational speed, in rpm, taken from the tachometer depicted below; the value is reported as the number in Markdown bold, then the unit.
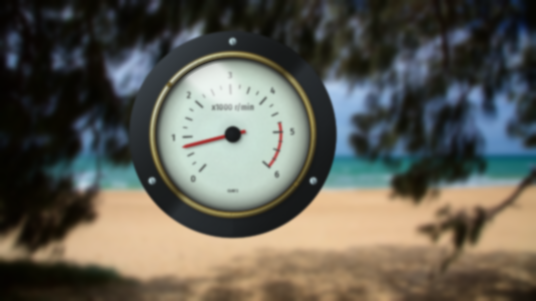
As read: **750** rpm
